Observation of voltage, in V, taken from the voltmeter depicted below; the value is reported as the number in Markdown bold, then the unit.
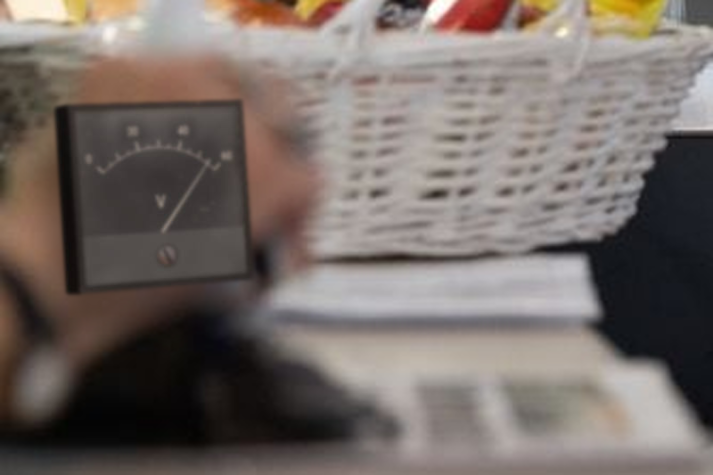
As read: **55** V
